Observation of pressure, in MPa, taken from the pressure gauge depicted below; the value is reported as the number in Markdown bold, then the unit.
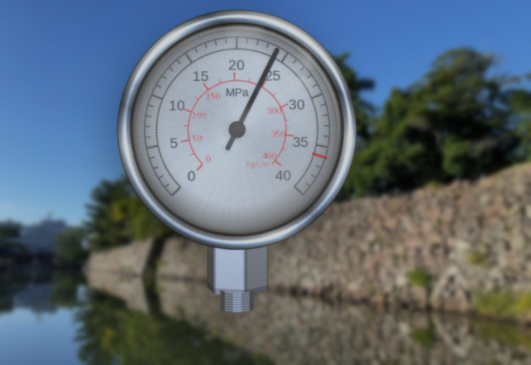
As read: **24** MPa
